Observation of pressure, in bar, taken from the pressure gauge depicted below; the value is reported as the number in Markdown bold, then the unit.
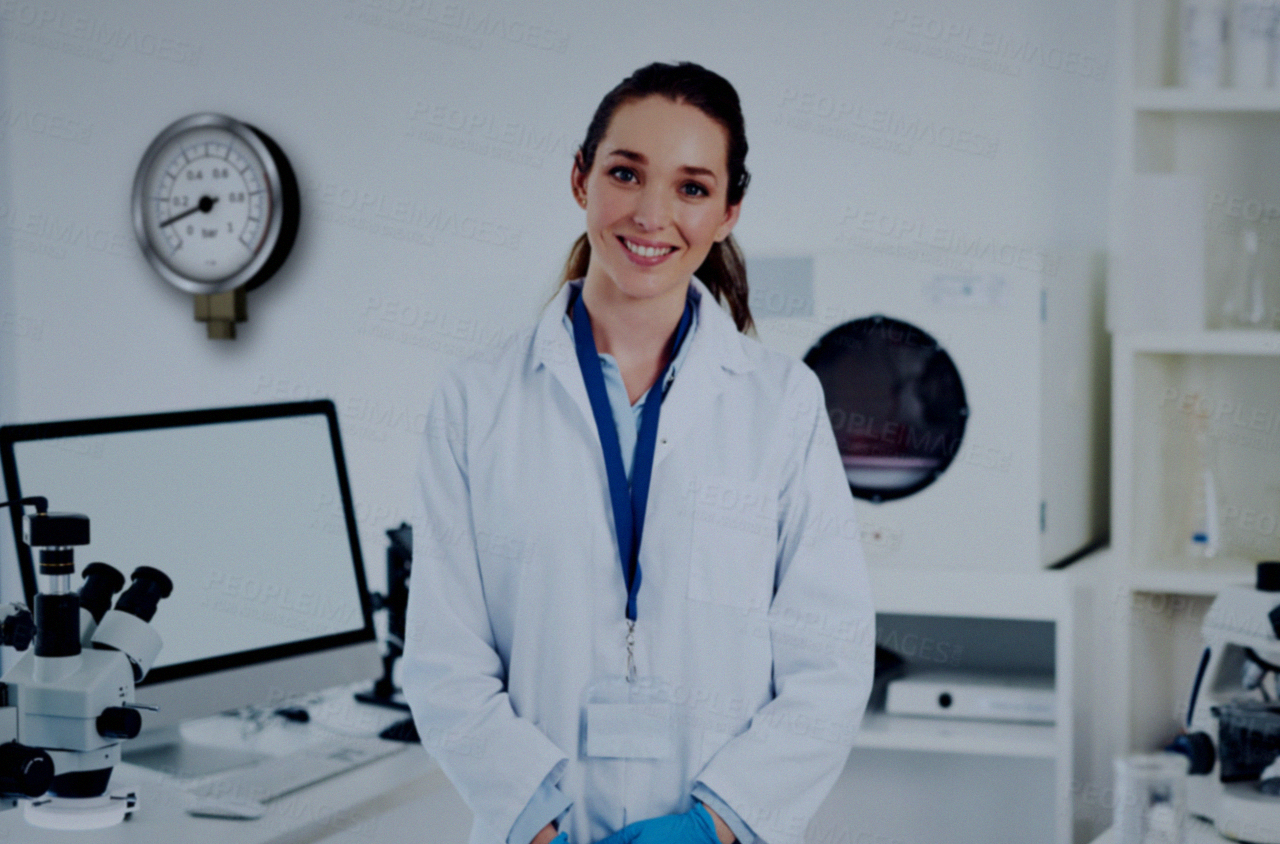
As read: **0.1** bar
